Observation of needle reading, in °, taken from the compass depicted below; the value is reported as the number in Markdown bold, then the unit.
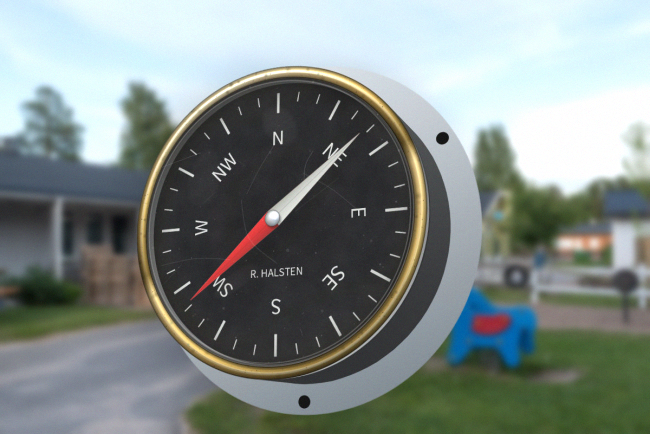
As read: **230** °
